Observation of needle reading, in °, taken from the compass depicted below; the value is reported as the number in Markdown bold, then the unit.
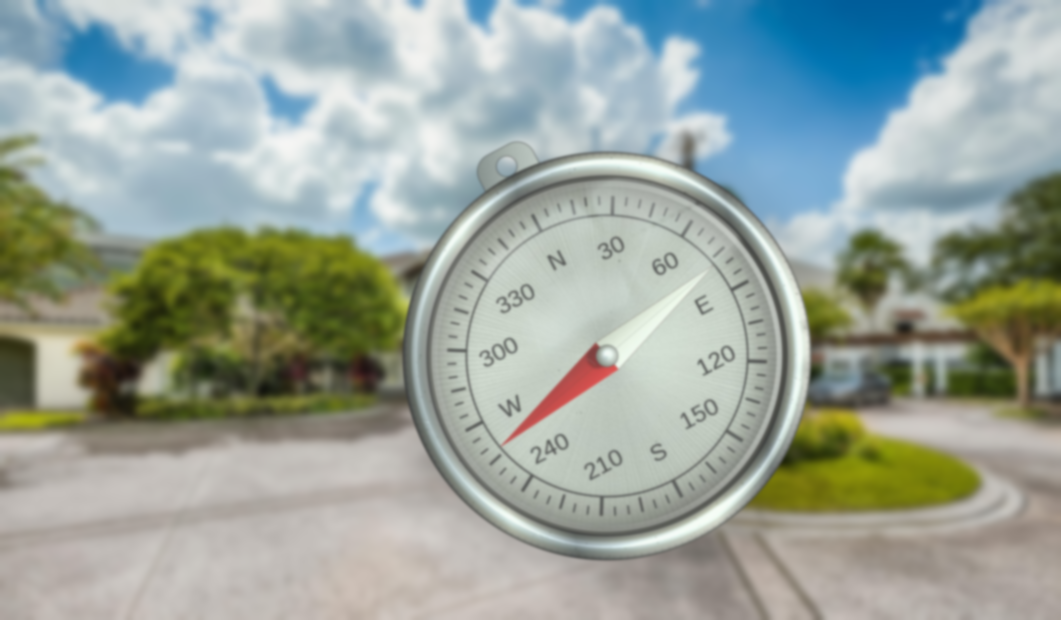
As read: **257.5** °
